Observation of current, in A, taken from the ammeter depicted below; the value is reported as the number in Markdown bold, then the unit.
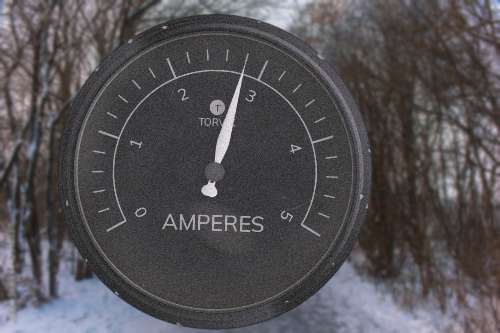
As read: **2.8** A
